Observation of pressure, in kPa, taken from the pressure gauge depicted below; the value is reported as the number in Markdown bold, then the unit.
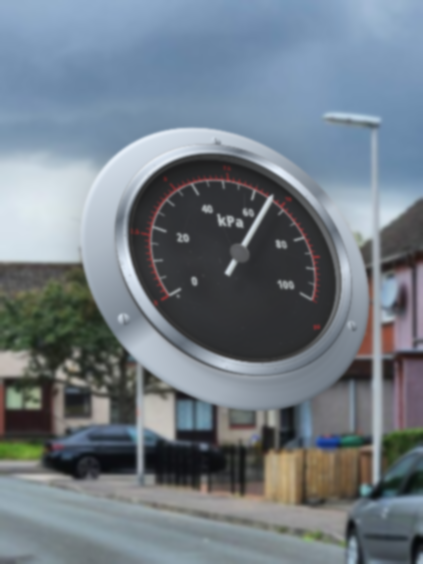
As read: **65** kPa
